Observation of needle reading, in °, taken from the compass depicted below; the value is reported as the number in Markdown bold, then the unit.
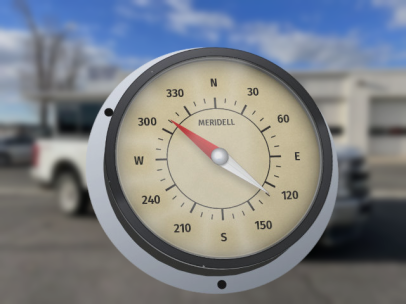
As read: **310** °
